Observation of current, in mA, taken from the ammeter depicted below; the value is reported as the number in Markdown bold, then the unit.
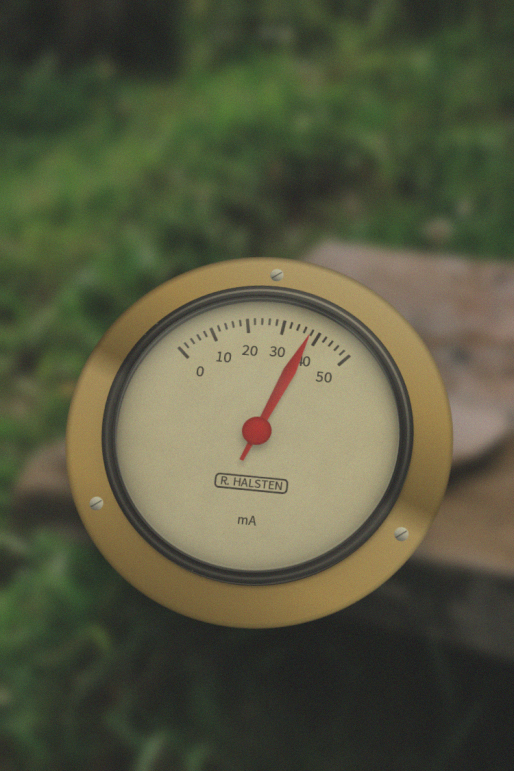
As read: **38** mA
